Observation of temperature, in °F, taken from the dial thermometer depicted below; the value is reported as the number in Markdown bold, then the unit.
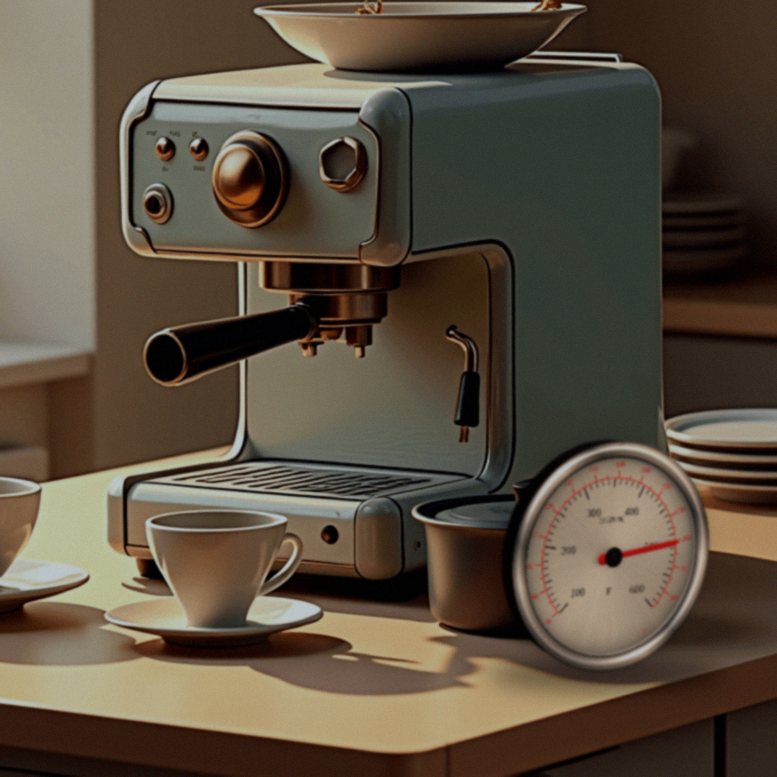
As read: **500** °F
